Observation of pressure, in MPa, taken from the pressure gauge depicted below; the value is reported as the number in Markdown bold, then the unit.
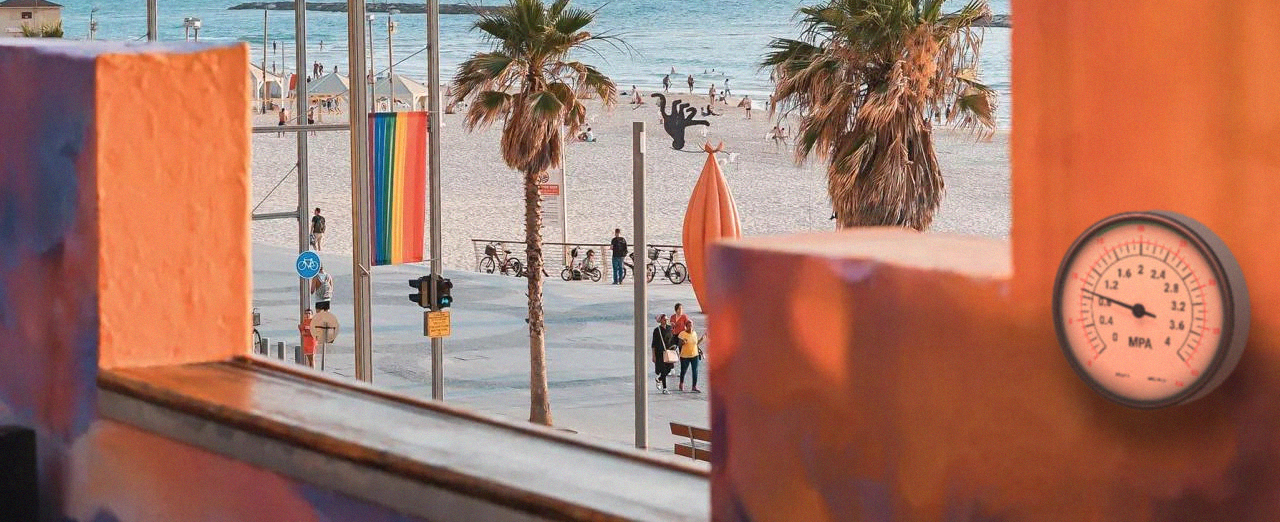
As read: **0.9** MPa
